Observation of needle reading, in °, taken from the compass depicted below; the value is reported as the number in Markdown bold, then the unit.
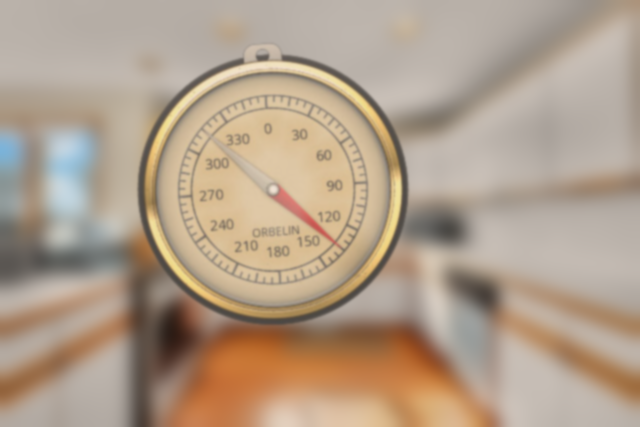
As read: **135** °
